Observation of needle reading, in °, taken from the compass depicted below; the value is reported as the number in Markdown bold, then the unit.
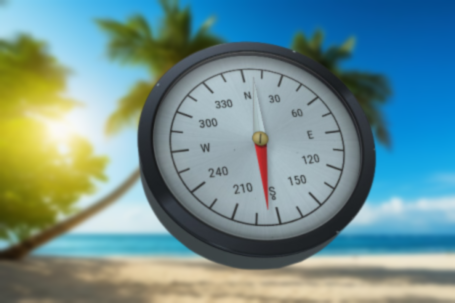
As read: **187.5** °
